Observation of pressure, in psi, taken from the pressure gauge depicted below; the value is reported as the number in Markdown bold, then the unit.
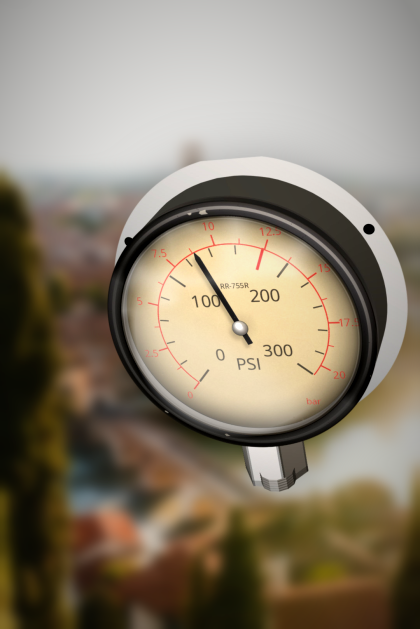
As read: **130** psi
